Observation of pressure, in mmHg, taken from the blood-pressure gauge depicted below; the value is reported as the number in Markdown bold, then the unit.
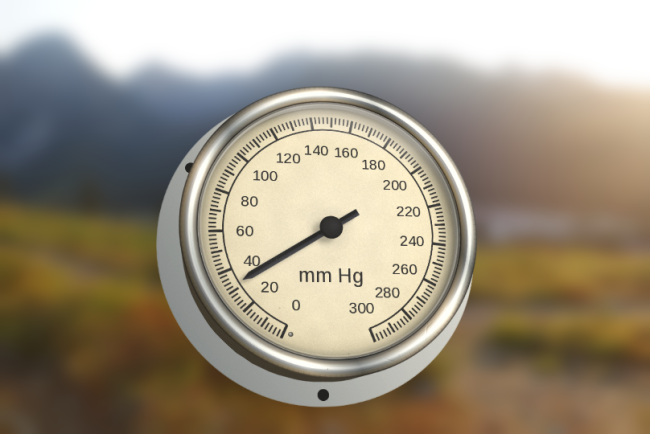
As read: **32** mmHg
